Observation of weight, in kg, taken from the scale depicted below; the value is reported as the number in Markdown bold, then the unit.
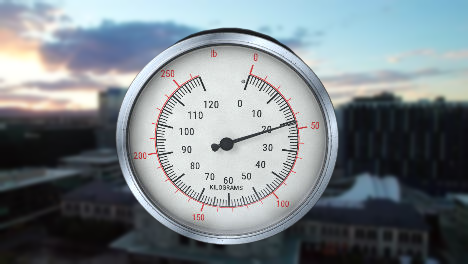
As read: **20** kg
